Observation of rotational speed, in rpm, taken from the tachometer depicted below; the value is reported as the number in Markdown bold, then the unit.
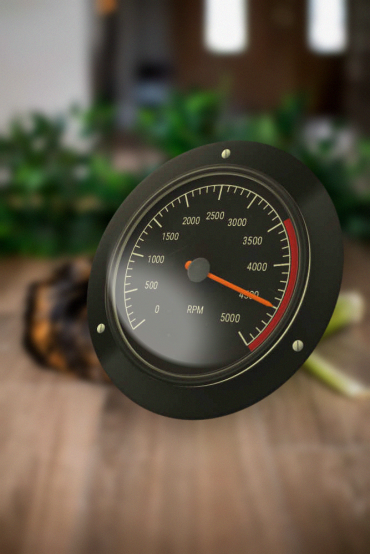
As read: **4500** rpm
